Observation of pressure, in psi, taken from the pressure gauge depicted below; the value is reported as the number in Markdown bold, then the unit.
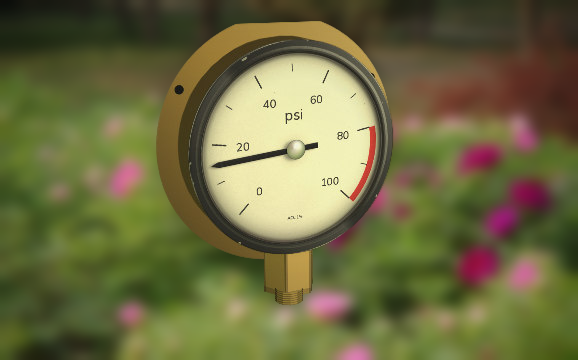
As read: **15** psi
